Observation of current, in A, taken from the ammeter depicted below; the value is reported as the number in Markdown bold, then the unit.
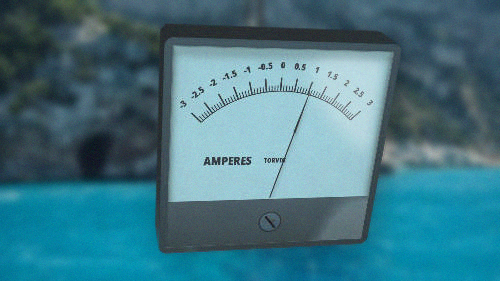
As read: **1** A
